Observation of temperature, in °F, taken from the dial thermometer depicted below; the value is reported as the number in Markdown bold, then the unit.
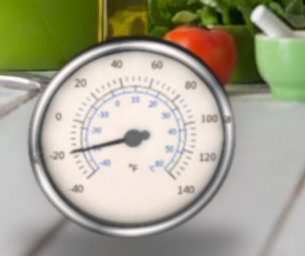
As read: **-20** °F
